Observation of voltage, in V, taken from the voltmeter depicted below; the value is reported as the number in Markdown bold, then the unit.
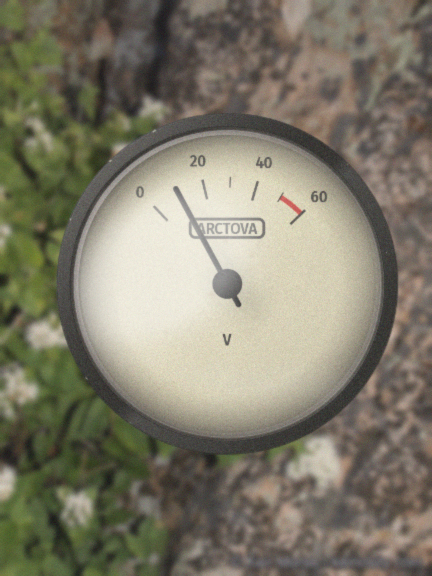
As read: **10** V
